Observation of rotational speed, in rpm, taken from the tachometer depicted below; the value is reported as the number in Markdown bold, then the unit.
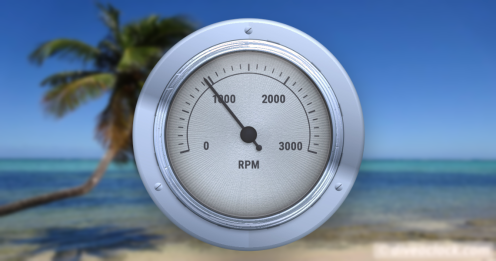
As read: **950** rpm
